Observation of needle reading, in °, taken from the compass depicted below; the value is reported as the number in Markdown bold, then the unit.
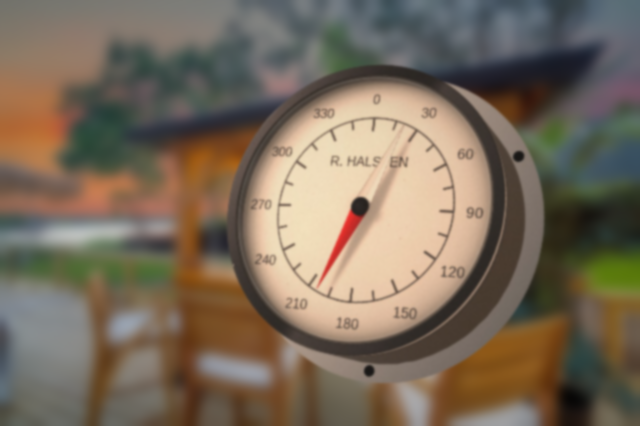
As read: **202.5** °
